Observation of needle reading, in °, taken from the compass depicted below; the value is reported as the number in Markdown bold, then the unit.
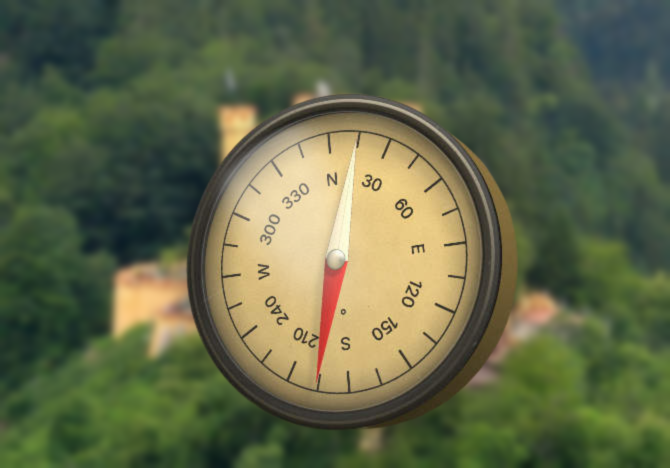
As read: **195** °
